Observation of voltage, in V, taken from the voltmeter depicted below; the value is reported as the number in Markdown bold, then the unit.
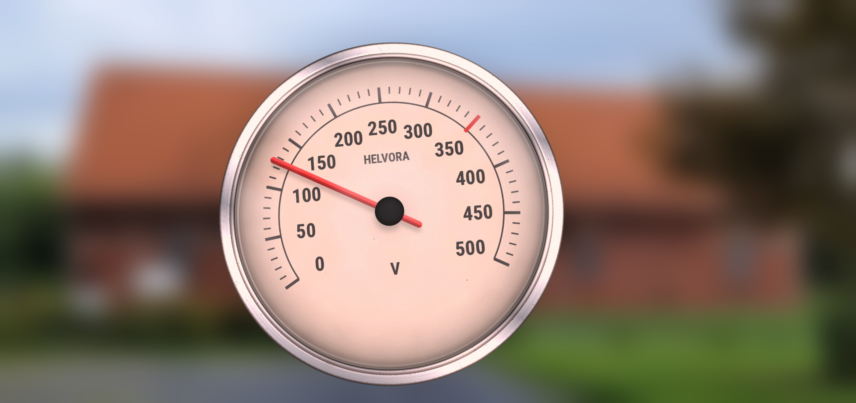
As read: **125** V
